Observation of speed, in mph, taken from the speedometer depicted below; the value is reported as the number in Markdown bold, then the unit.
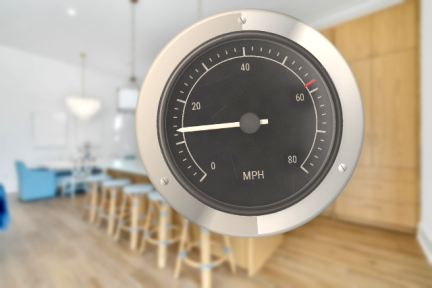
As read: **13** mph
